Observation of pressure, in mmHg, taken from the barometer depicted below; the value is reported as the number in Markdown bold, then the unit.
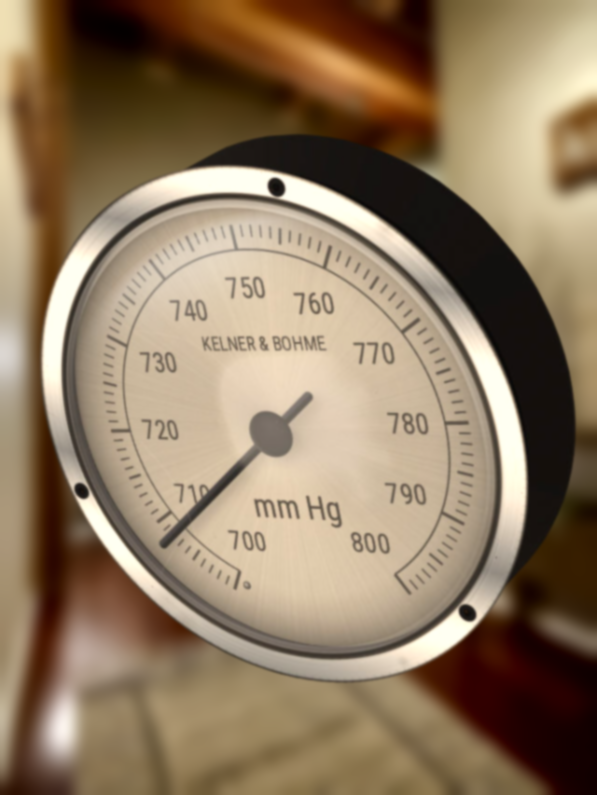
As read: **708** mmHg
